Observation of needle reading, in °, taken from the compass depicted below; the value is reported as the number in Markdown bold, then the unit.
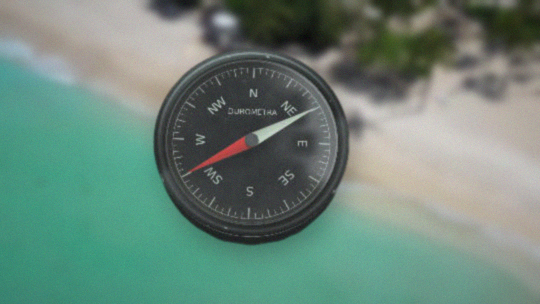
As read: **240** °
